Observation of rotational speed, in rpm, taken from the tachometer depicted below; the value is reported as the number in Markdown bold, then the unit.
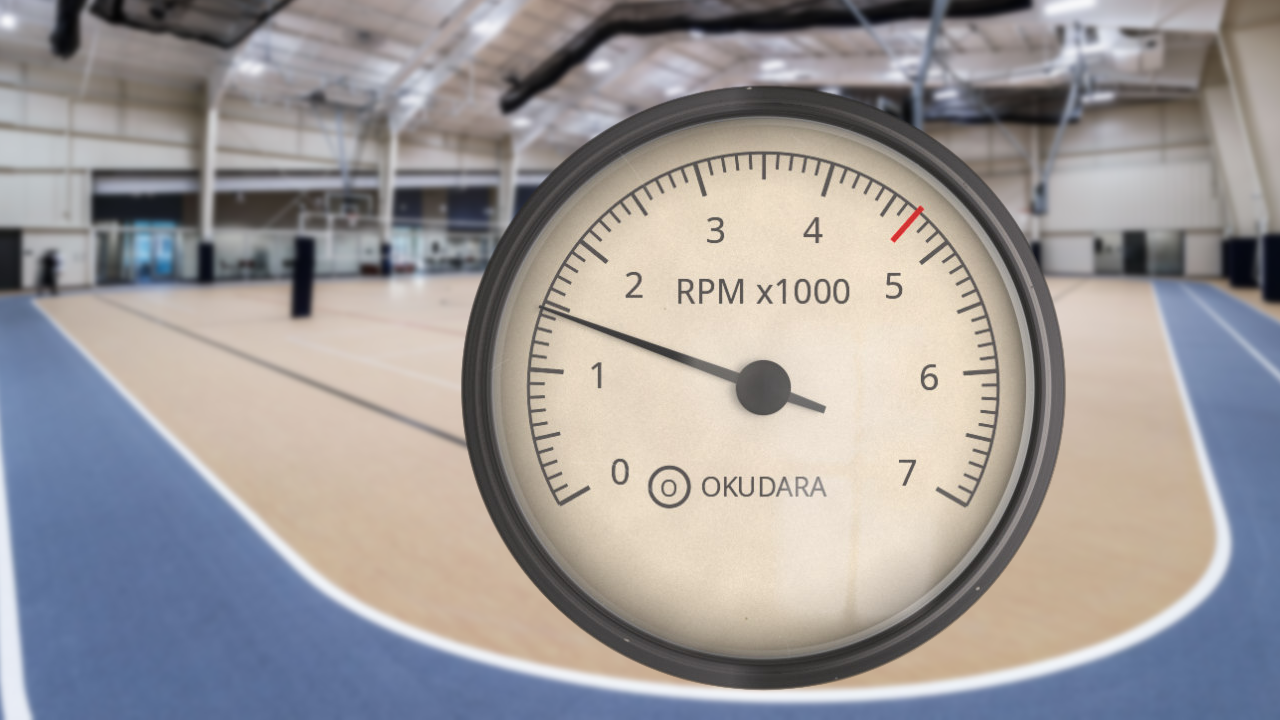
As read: **1450** rpm
